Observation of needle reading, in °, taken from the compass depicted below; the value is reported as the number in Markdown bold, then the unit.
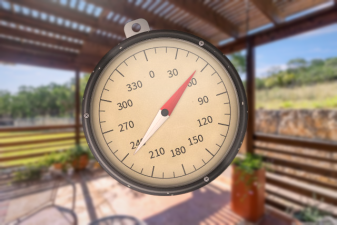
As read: **55** °
